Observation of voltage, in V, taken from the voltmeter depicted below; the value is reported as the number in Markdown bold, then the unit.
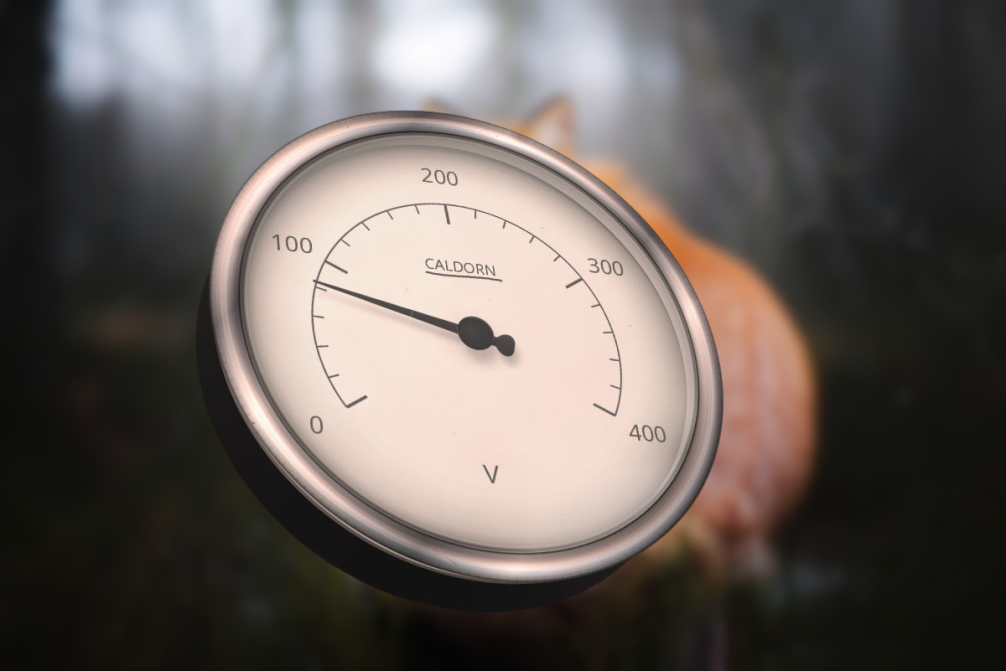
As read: **80** V
